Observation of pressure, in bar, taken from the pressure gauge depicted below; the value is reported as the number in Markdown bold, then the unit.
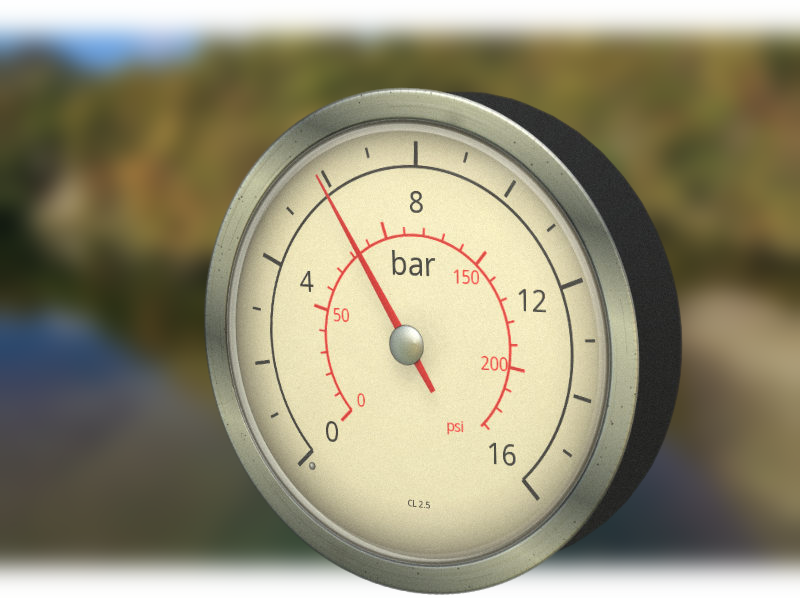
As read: **6** bar
